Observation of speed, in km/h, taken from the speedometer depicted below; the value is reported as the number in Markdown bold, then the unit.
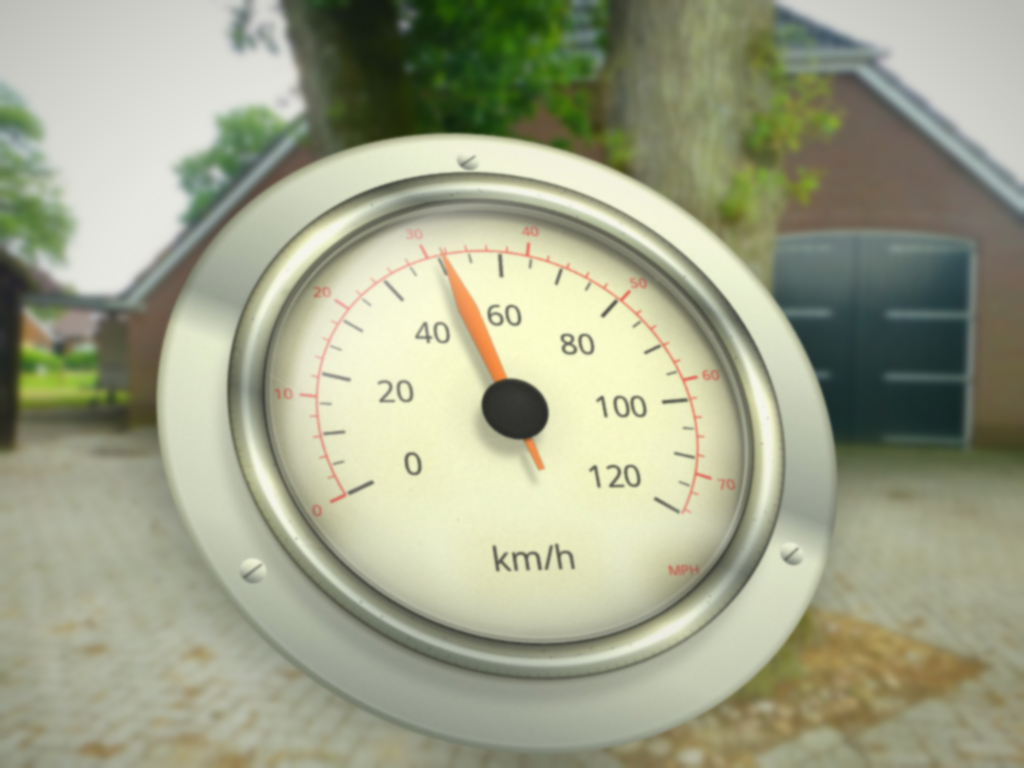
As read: **50** km/h
